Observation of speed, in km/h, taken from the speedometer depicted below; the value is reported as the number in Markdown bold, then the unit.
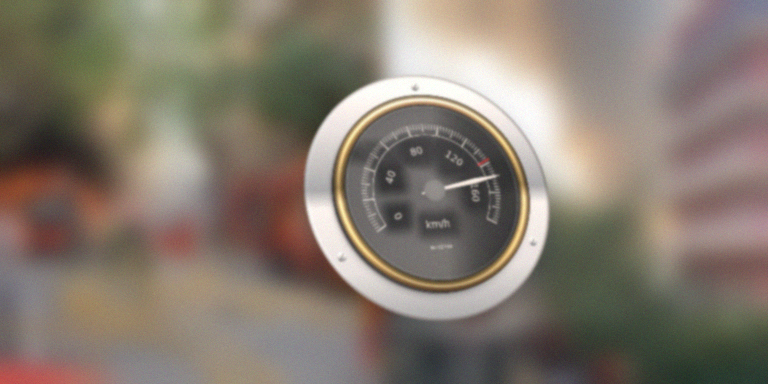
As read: **150** km/h
